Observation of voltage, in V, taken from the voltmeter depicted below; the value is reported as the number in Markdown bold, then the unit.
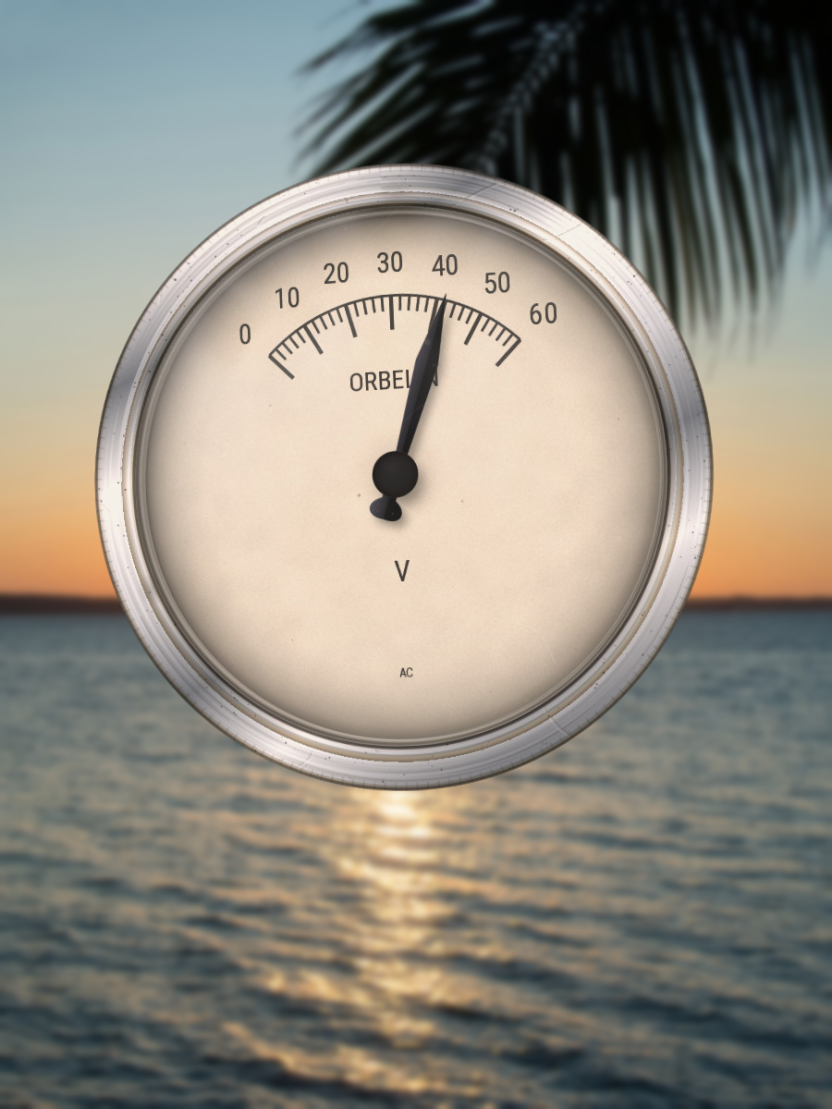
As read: **42** V
